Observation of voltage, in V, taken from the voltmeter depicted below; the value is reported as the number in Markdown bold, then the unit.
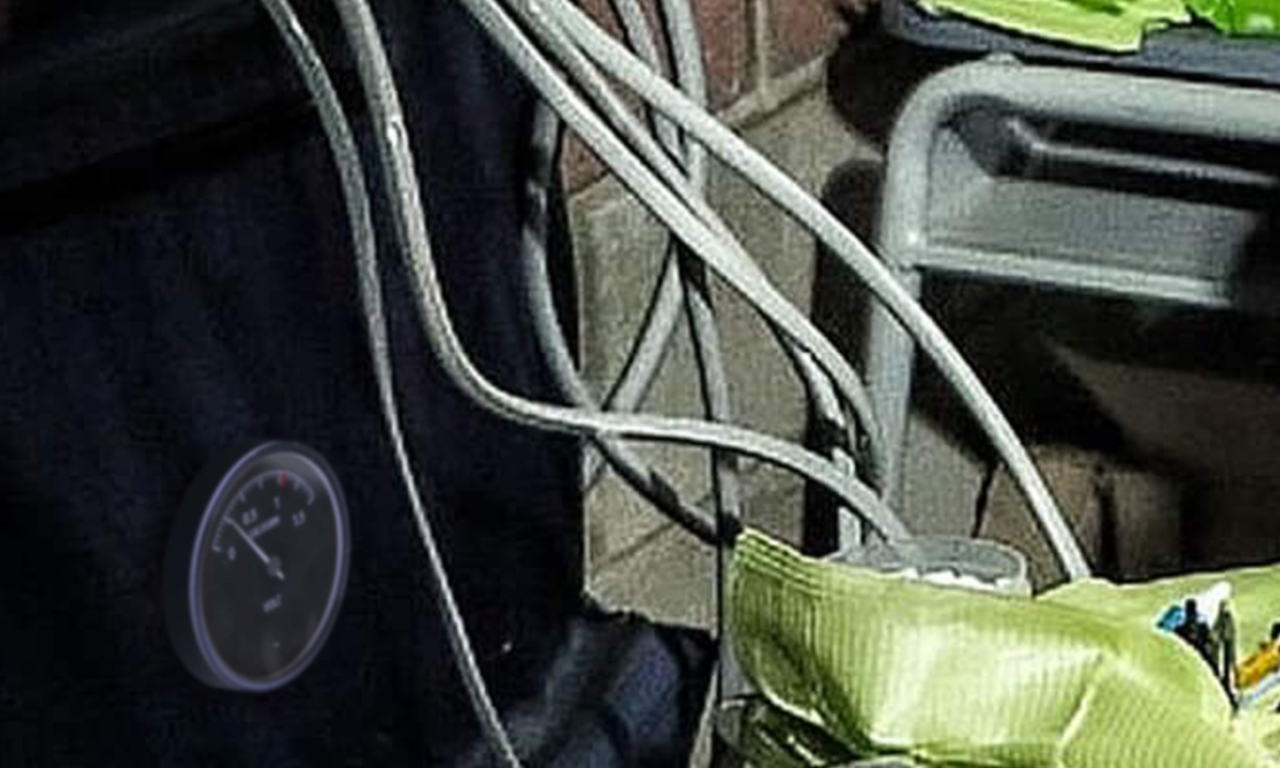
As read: **0.25** V
